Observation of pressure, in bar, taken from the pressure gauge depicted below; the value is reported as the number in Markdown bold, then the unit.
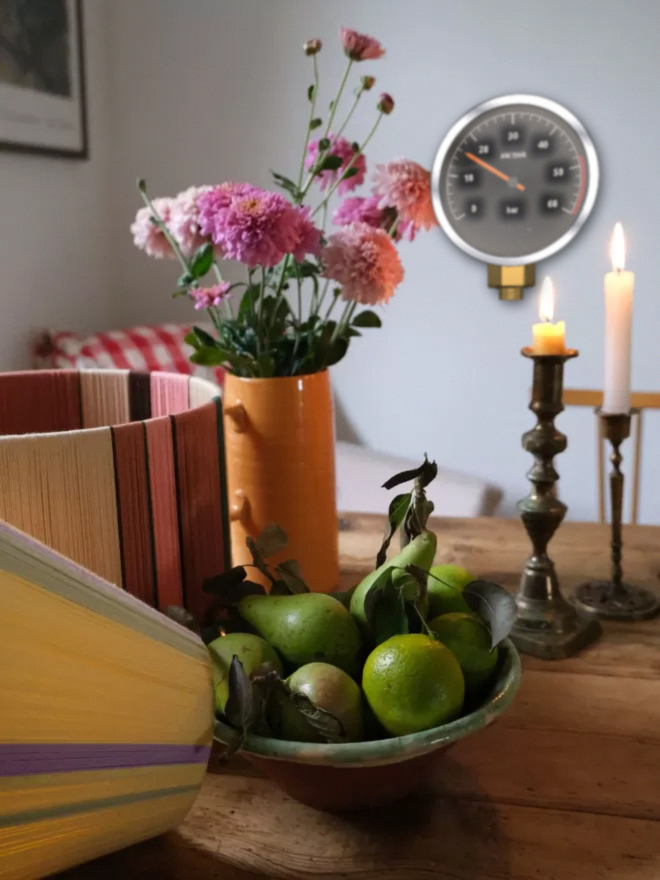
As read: **16** bar
